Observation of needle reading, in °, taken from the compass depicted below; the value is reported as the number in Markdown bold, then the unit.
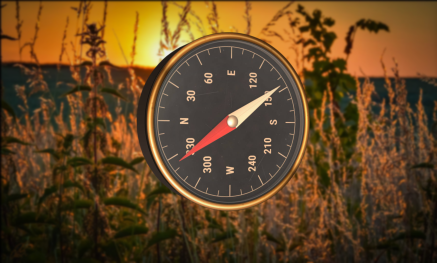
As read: **325** °
